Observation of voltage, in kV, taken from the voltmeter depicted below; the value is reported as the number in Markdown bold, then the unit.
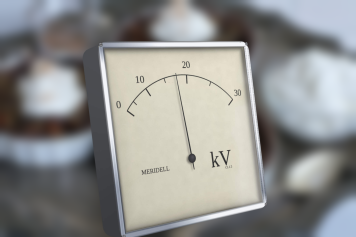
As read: **17.5** kV
